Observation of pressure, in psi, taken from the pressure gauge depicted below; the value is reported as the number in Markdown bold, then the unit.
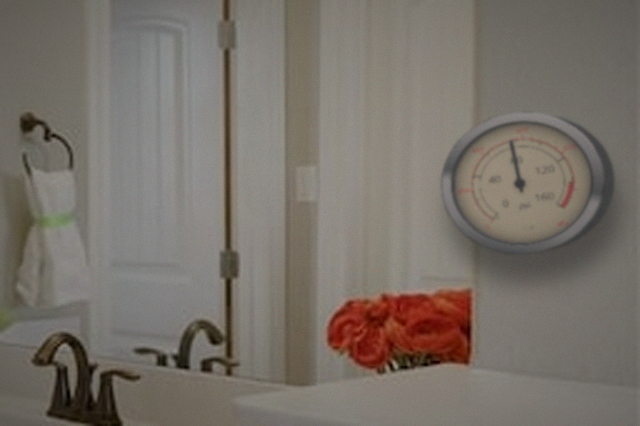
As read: **80** psi
